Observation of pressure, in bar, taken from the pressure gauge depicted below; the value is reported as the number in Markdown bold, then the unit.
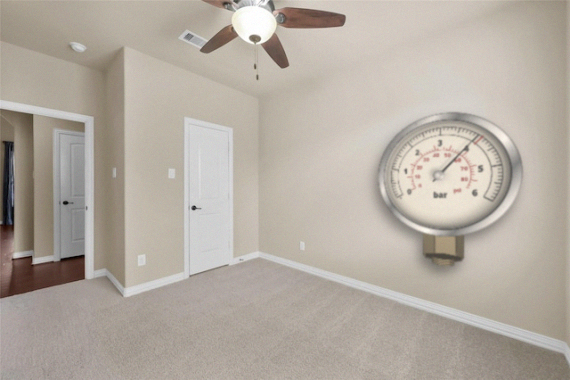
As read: **4** bar
